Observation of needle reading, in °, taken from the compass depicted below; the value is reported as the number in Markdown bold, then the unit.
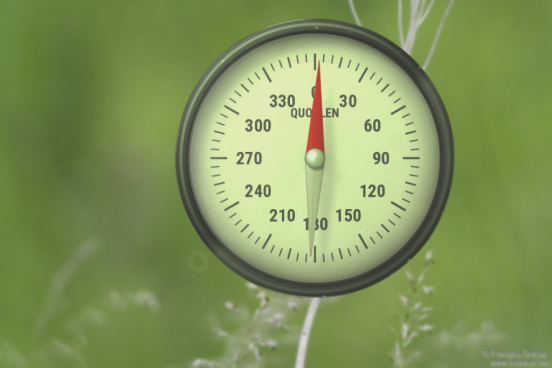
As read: **2.5** °
